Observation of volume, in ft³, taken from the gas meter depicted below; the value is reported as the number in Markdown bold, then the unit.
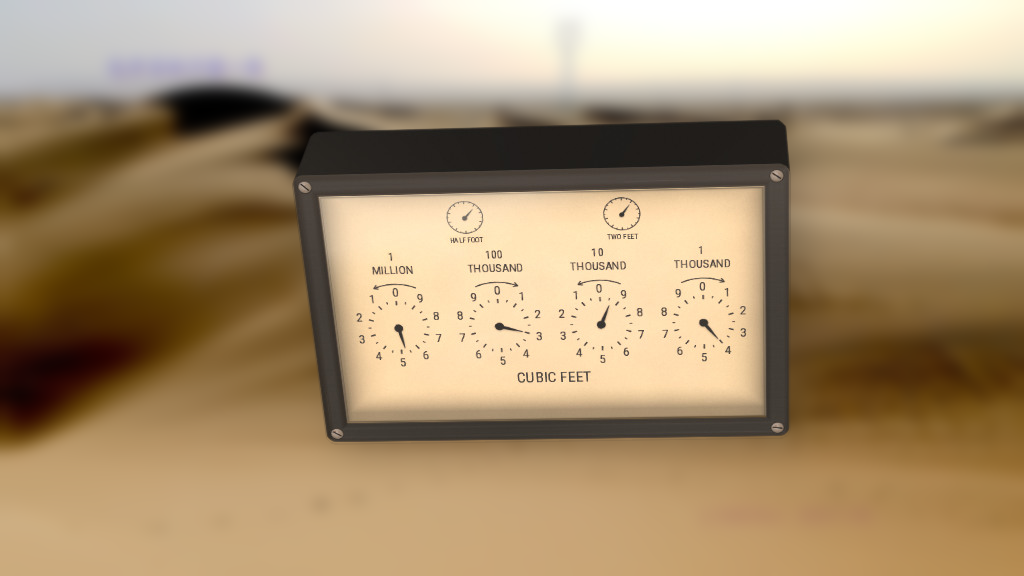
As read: **529400** ft³
